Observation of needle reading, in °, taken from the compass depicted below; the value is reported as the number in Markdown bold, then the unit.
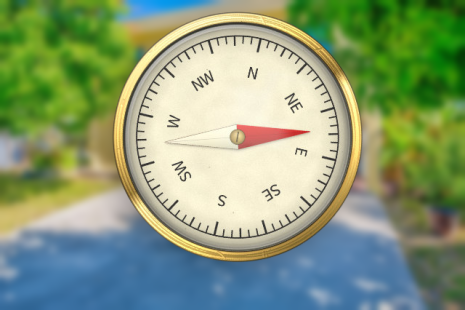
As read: **72.5** °
